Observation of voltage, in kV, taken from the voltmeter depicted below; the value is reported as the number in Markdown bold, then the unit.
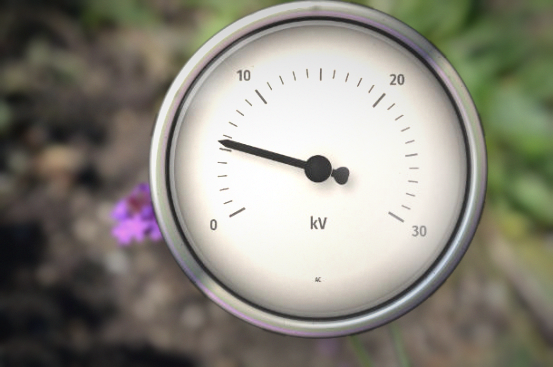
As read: **5.5** kV
